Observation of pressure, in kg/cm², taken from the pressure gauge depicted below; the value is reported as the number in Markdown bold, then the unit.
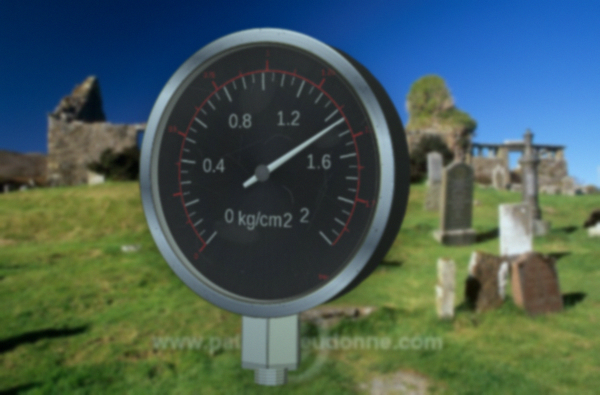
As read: **1.45** kg/cm²
